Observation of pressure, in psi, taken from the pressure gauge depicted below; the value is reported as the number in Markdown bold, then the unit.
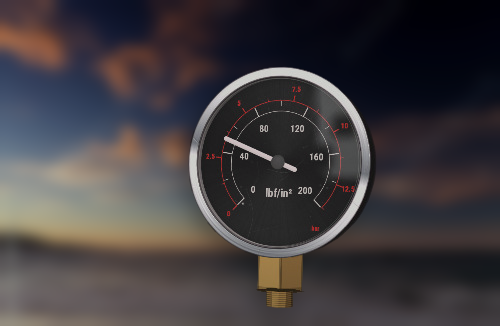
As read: **50** psi
